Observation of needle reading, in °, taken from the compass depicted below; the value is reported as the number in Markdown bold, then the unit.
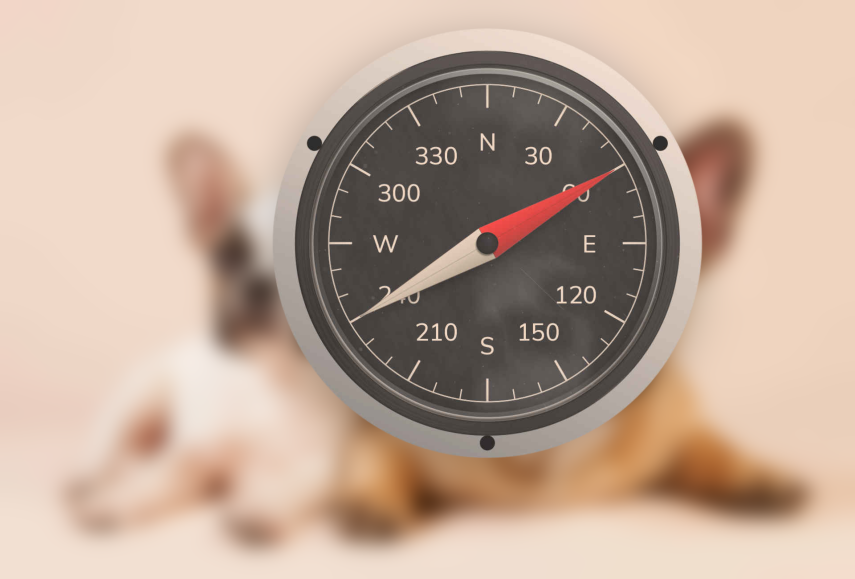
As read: **60** °
